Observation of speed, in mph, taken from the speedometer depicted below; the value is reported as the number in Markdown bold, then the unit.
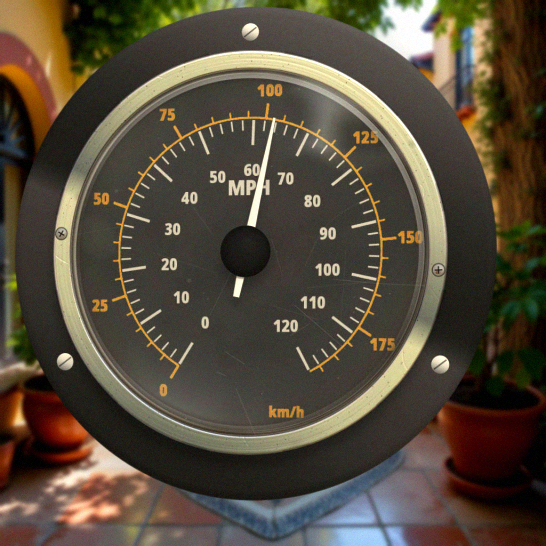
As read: **64** mph
